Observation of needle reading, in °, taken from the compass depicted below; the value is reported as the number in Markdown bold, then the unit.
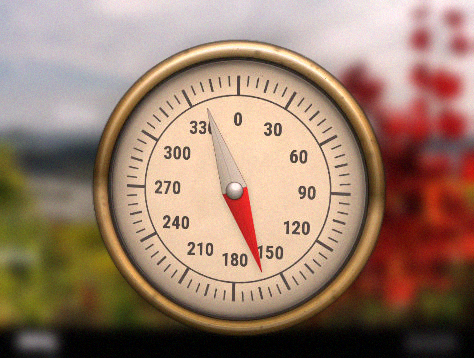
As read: **160** °
